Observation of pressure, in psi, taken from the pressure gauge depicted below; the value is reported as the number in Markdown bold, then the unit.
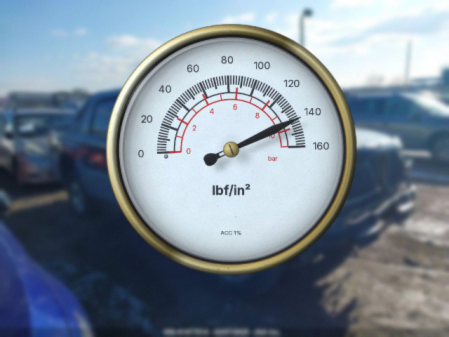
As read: **140** psi
